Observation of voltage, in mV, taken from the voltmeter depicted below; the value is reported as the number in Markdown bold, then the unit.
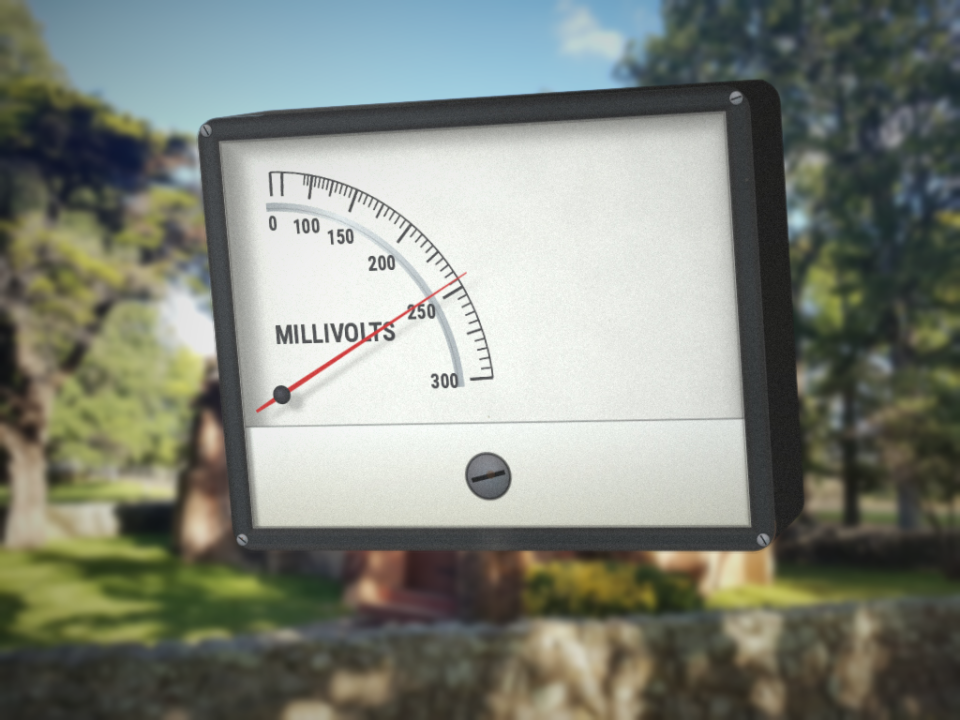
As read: **245** mV
